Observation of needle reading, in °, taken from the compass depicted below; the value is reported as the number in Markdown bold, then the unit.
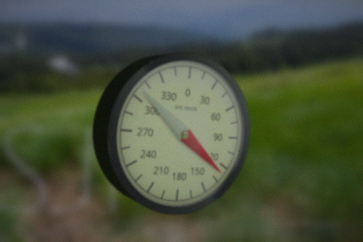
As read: **127.5** °
